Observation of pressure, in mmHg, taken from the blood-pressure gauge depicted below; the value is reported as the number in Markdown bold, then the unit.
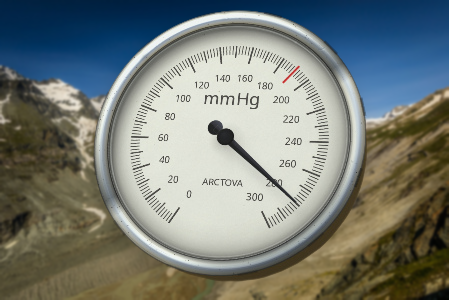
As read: **280** mmHg
